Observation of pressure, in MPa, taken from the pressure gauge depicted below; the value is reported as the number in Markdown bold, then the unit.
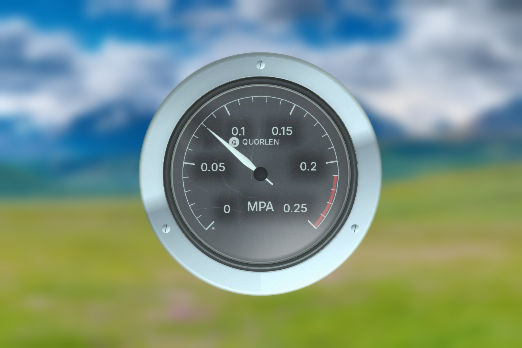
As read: **0.08** MPa
